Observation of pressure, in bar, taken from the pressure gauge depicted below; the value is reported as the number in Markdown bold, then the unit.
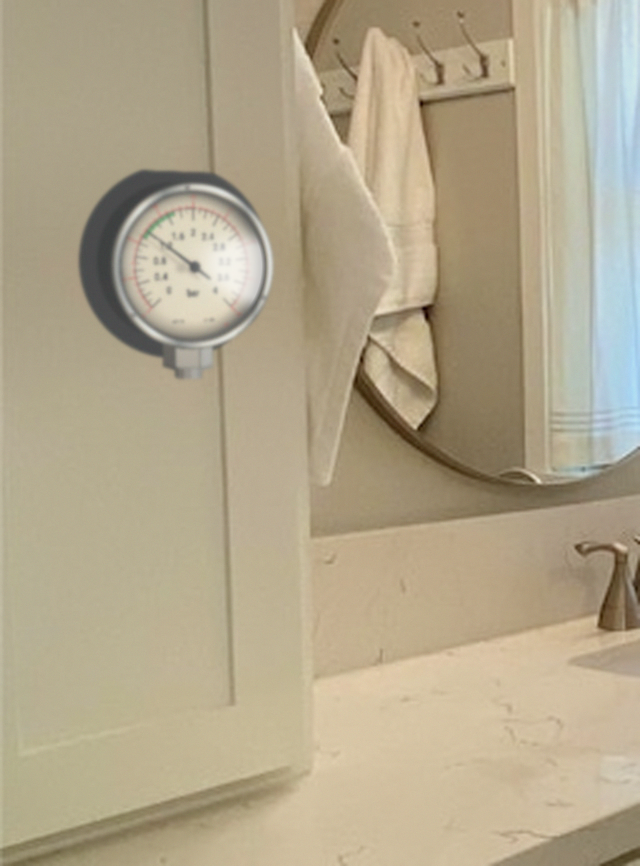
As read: **1.2** bar
